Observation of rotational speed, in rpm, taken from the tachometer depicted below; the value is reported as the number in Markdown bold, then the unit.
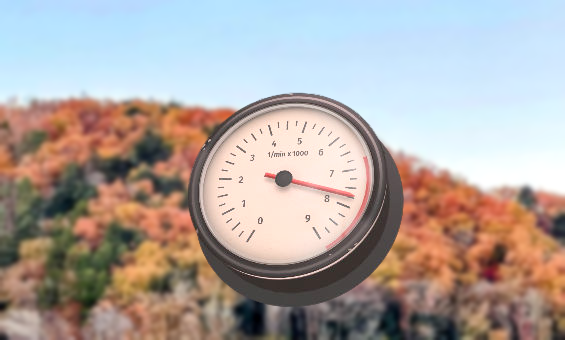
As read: **7750** rpm
